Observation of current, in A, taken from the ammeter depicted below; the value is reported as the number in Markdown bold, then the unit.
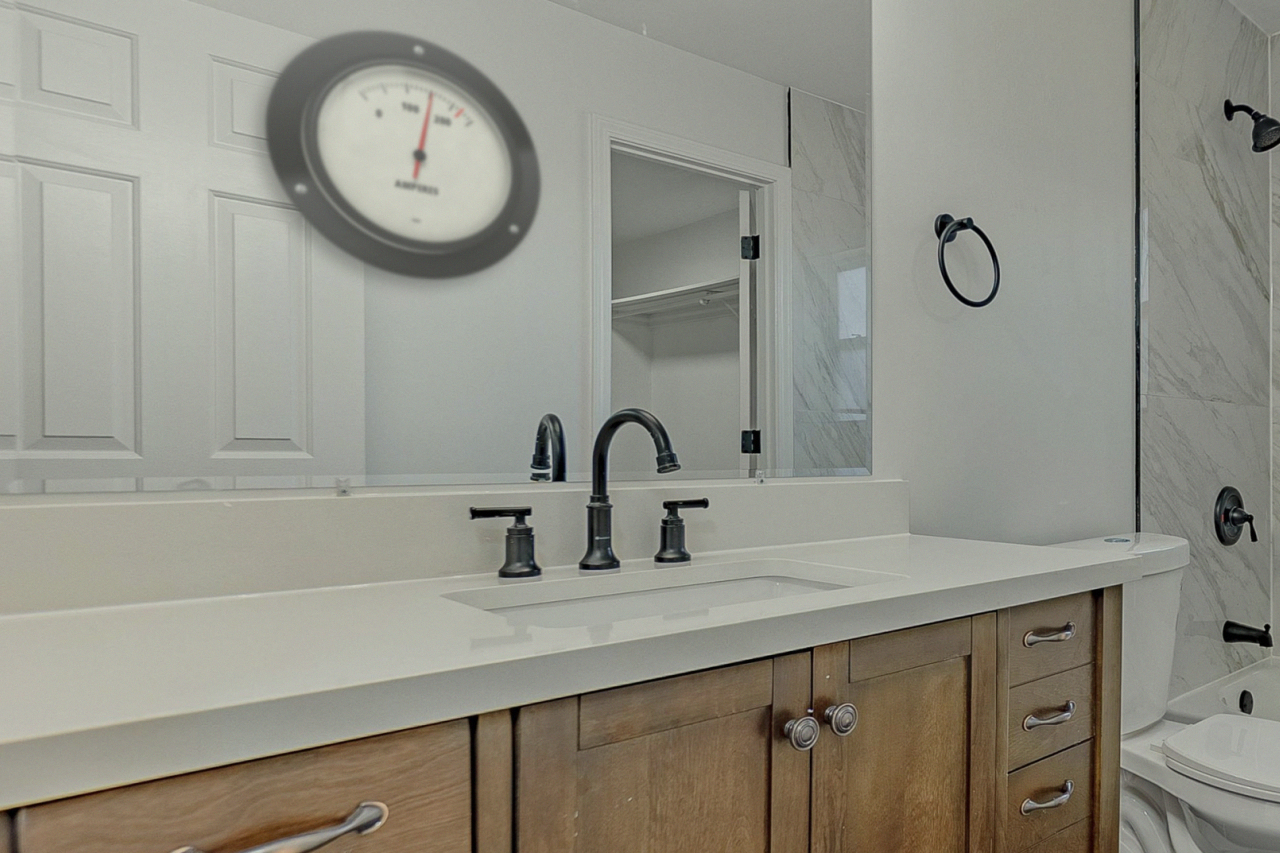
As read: **150** A
